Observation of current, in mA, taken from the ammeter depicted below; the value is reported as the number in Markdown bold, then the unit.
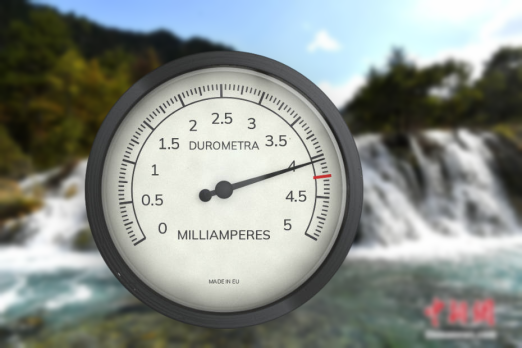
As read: **4.05** mA
